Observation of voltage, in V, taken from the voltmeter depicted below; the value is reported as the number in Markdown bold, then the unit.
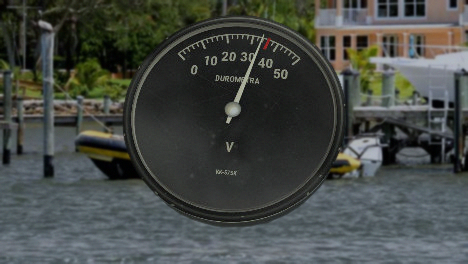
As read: **34** V
